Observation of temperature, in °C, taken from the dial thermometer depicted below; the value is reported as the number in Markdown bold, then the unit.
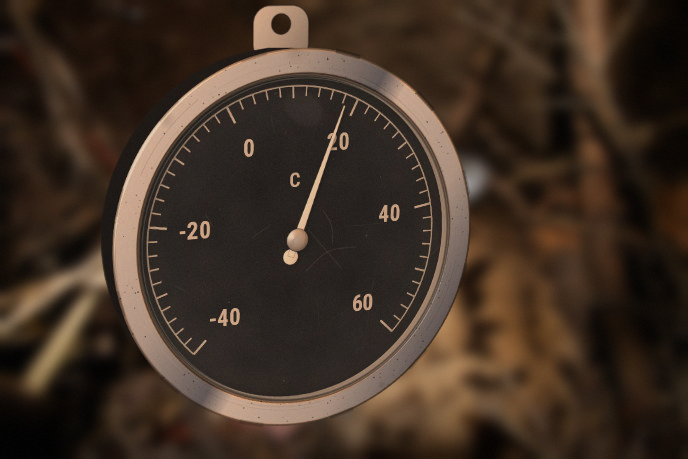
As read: **18** °C
